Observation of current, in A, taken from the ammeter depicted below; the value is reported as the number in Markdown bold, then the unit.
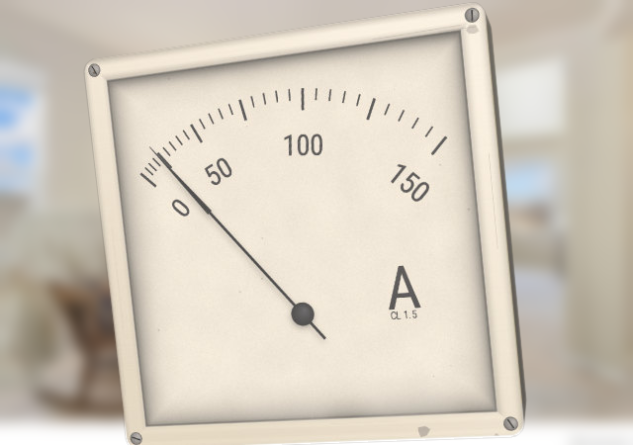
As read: **25** A
